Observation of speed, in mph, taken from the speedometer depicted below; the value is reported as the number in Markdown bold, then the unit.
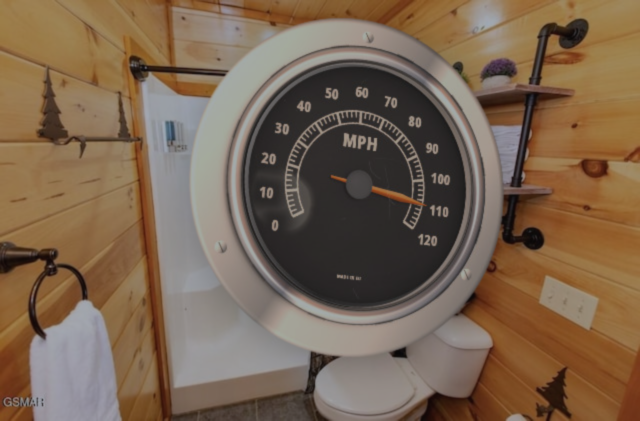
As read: **110** mph
